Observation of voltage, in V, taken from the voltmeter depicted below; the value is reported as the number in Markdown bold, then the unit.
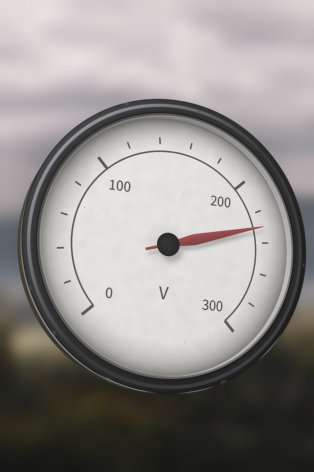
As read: **230** V
